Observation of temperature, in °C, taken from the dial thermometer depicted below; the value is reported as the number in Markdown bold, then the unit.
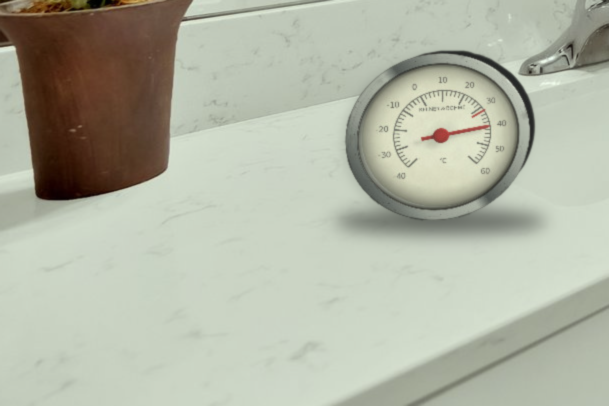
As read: **40** °C
